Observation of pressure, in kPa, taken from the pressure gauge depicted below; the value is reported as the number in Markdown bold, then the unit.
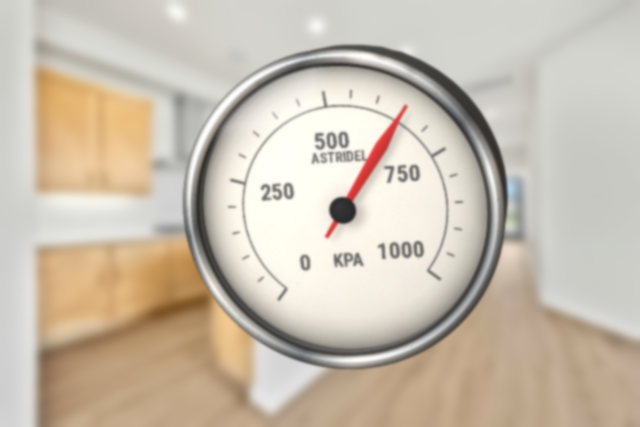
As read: **650** kPa
